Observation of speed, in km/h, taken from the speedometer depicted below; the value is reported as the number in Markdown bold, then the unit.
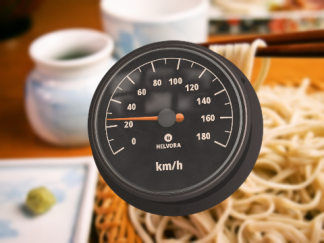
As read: **25** km/h
